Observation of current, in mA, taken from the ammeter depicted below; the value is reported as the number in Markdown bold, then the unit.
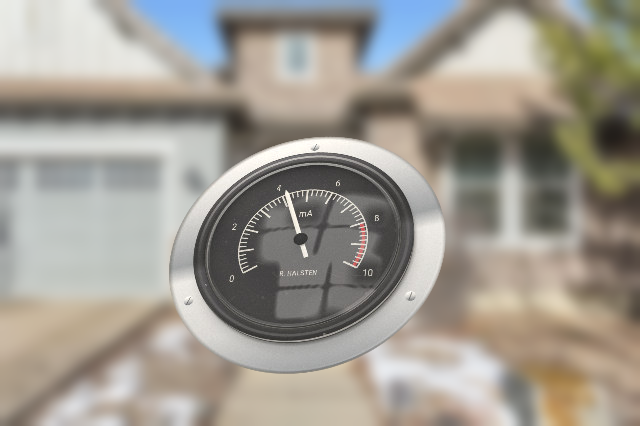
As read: **4.2** mA
